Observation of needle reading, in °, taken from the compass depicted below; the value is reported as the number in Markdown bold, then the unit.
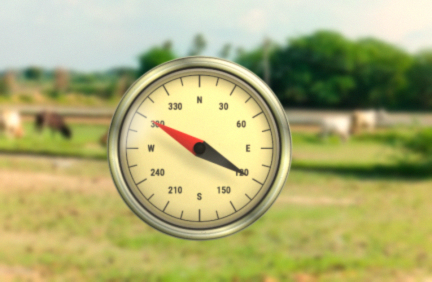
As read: **300** °
